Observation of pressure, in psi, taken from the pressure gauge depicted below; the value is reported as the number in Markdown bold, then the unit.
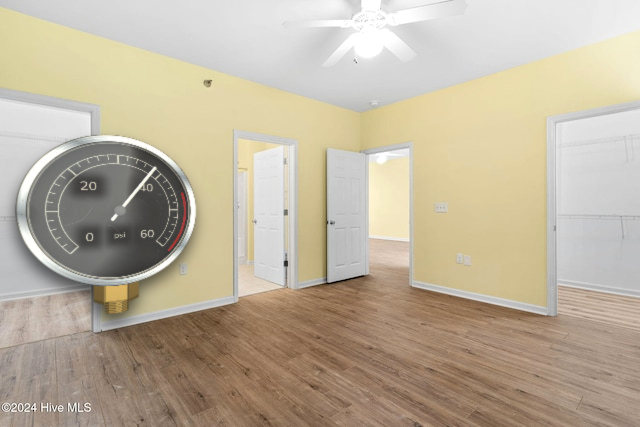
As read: **38** psi
